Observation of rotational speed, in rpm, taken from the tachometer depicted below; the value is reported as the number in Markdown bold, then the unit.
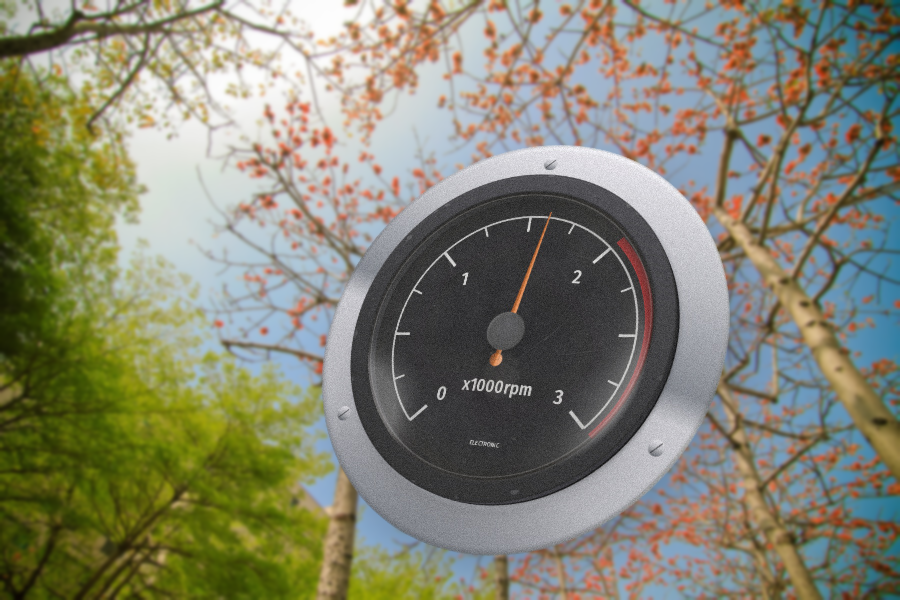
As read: **1625** rpm
